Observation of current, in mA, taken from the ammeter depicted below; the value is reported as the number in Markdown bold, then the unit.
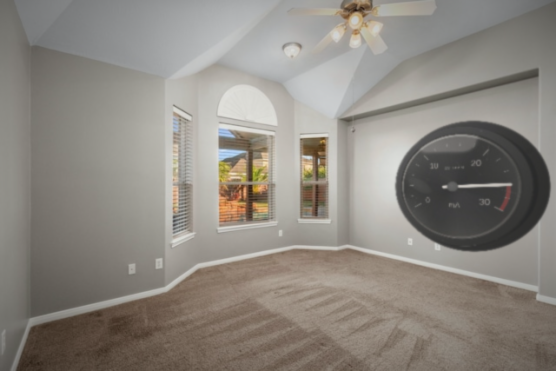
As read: **26** mA
